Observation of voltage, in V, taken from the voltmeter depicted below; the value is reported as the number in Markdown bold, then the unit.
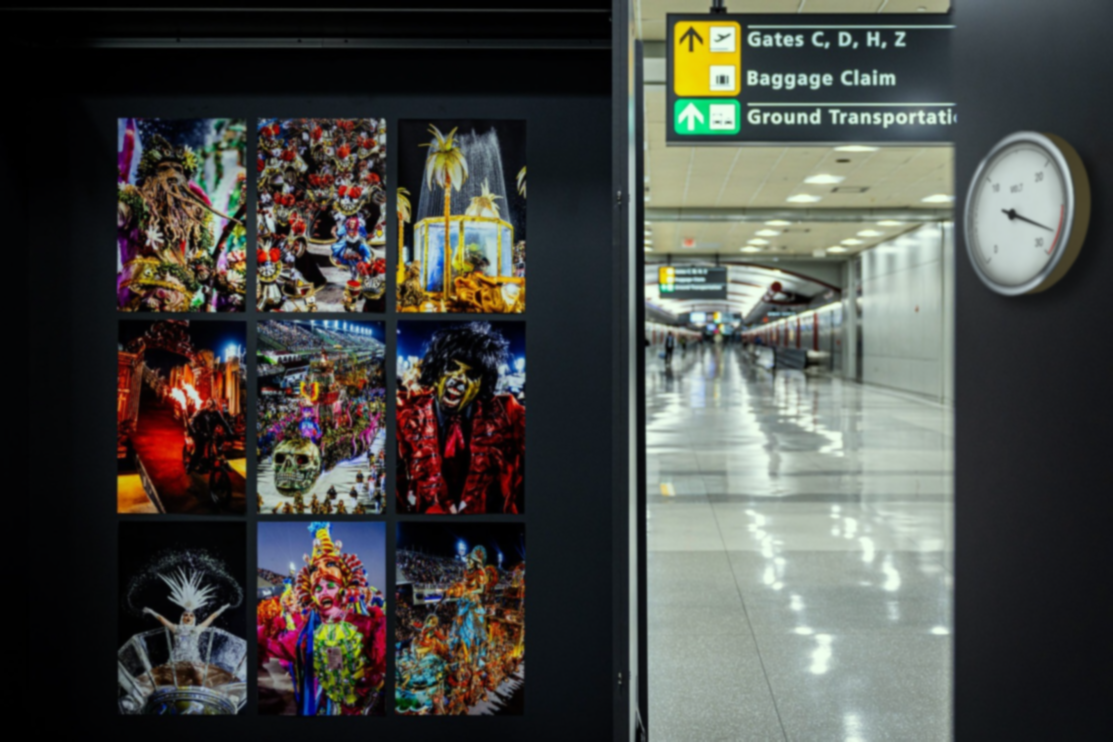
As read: **27.5** V
